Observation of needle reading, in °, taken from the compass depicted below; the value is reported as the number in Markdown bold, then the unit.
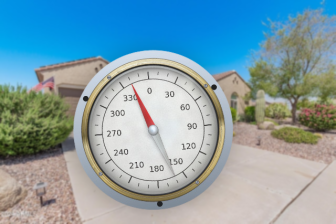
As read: **340** °
